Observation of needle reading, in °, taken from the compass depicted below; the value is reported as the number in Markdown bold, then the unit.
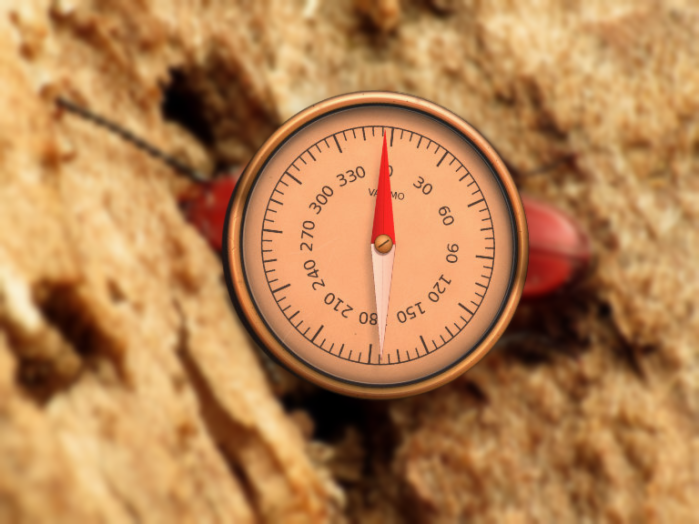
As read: **355** °
